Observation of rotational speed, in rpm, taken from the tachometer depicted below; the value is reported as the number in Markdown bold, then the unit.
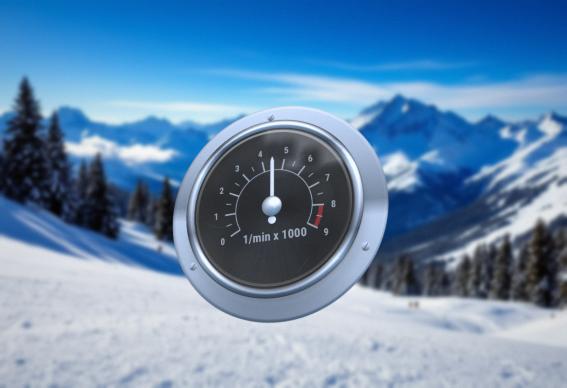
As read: **4500** rpm
